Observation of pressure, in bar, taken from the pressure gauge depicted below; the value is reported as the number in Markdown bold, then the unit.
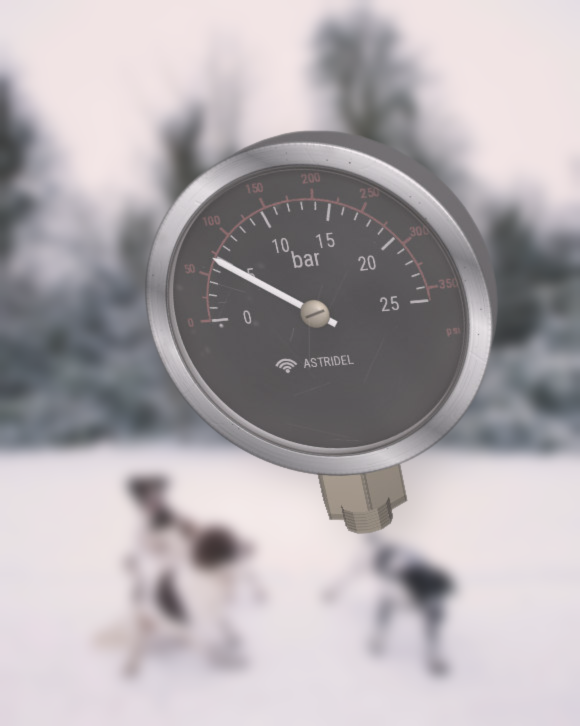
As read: **5** bar
